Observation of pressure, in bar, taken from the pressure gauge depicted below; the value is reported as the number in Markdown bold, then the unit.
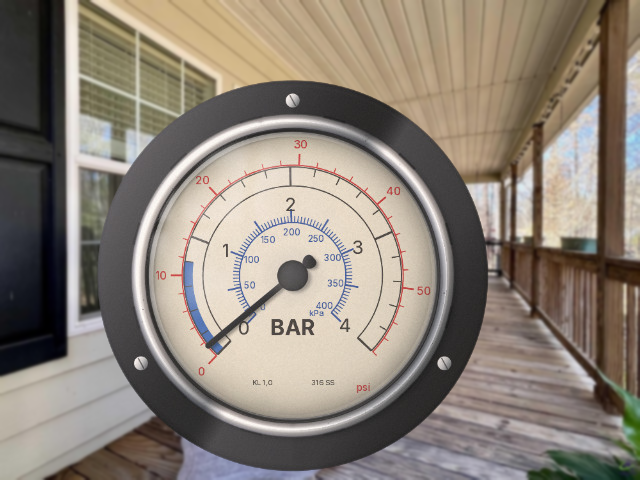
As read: **0.1** bar
